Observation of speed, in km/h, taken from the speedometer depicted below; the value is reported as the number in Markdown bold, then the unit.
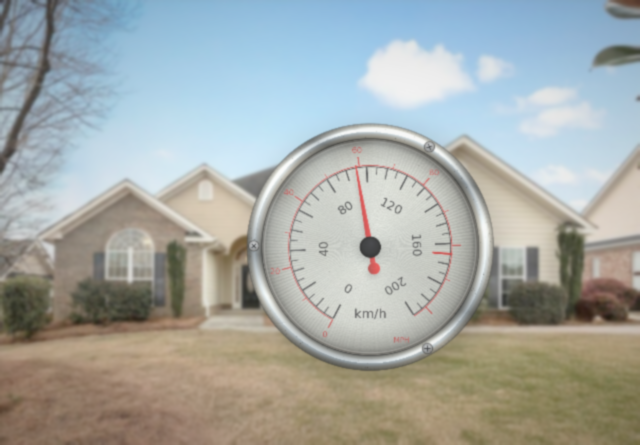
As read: **95** km/h
